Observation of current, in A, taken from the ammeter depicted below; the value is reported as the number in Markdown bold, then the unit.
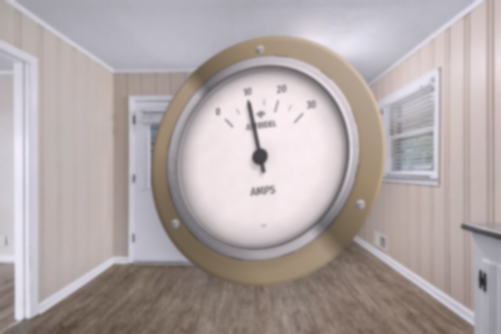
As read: **10** A
